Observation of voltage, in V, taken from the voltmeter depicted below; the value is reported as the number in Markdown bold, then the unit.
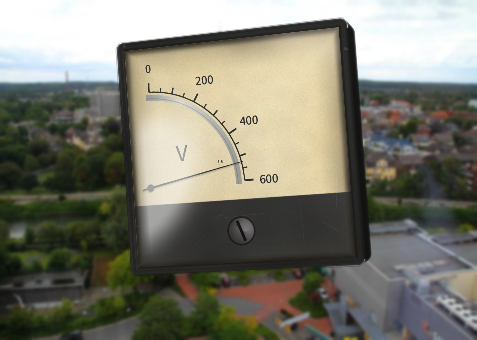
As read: **525** V
